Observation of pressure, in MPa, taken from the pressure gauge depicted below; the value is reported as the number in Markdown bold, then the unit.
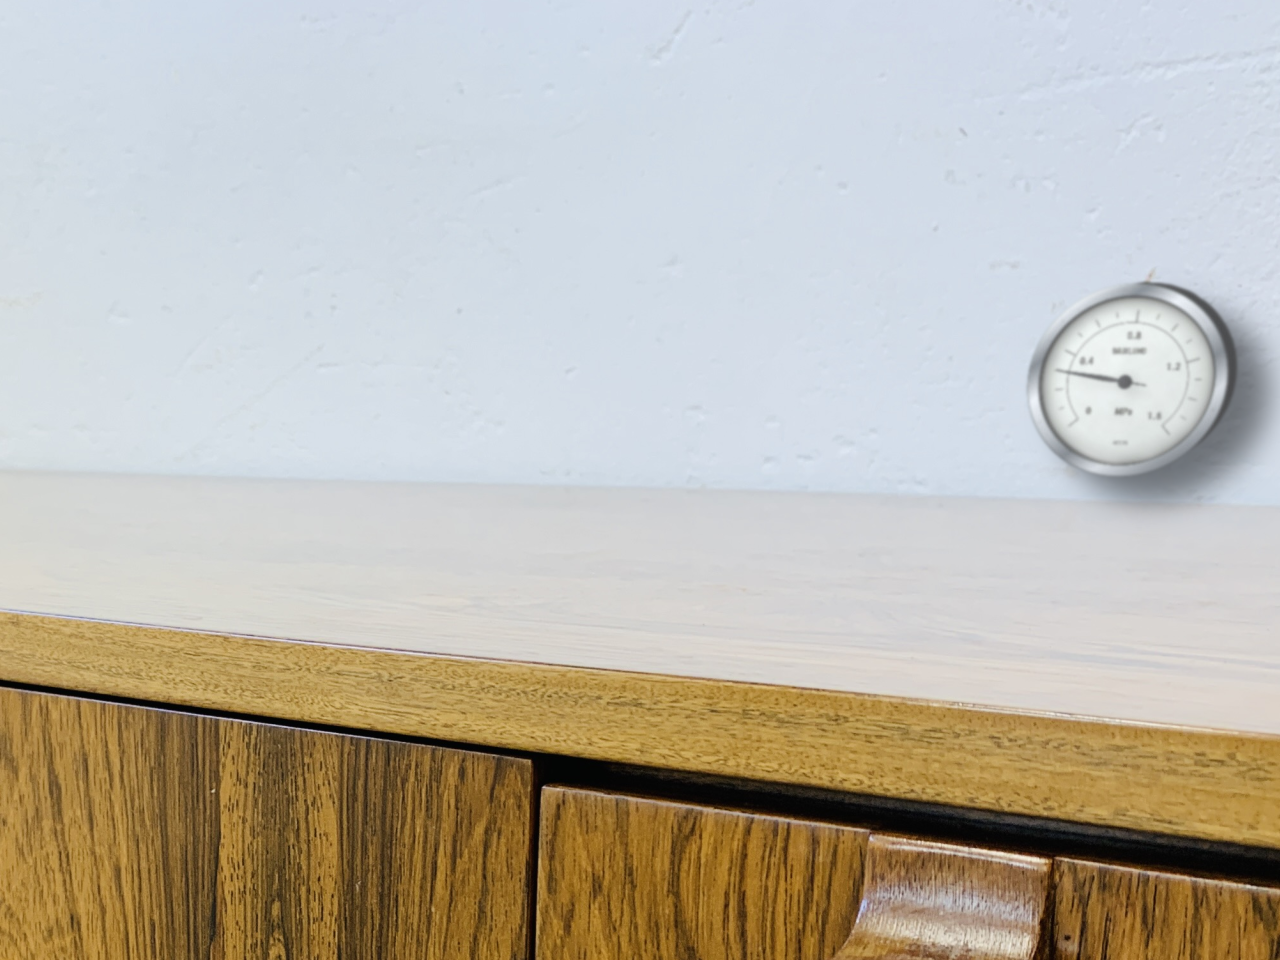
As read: **0.3** MPa
